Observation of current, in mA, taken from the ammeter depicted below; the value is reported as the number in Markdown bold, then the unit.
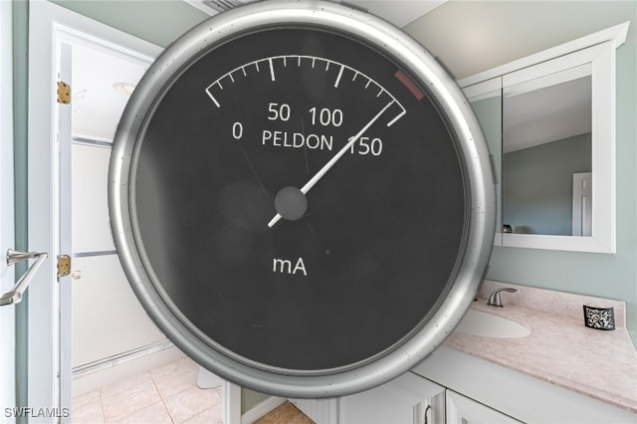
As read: **140** mA
